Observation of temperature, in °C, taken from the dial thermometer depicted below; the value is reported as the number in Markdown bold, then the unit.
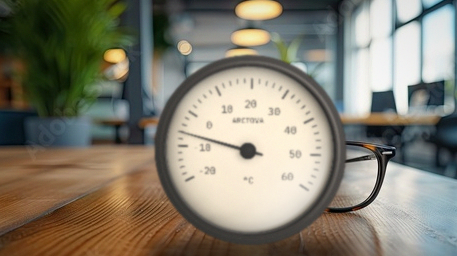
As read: **-6** °C
